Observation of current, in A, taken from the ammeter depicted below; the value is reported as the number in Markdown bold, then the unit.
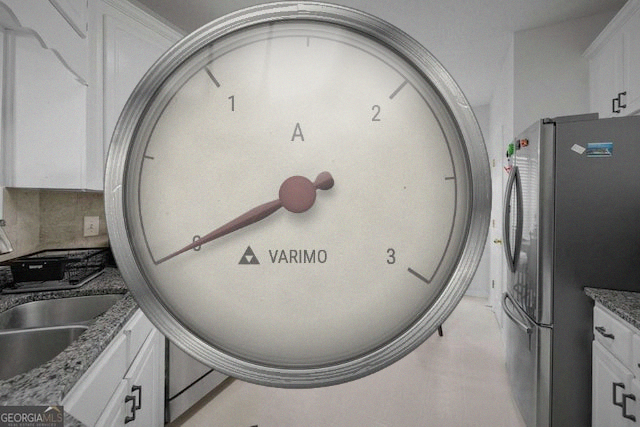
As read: **0** A
